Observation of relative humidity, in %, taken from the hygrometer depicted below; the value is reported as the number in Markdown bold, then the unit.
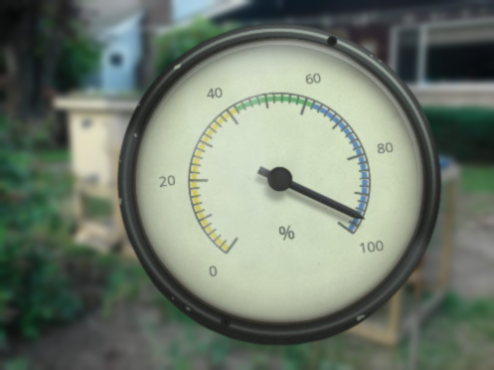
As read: **96** %
